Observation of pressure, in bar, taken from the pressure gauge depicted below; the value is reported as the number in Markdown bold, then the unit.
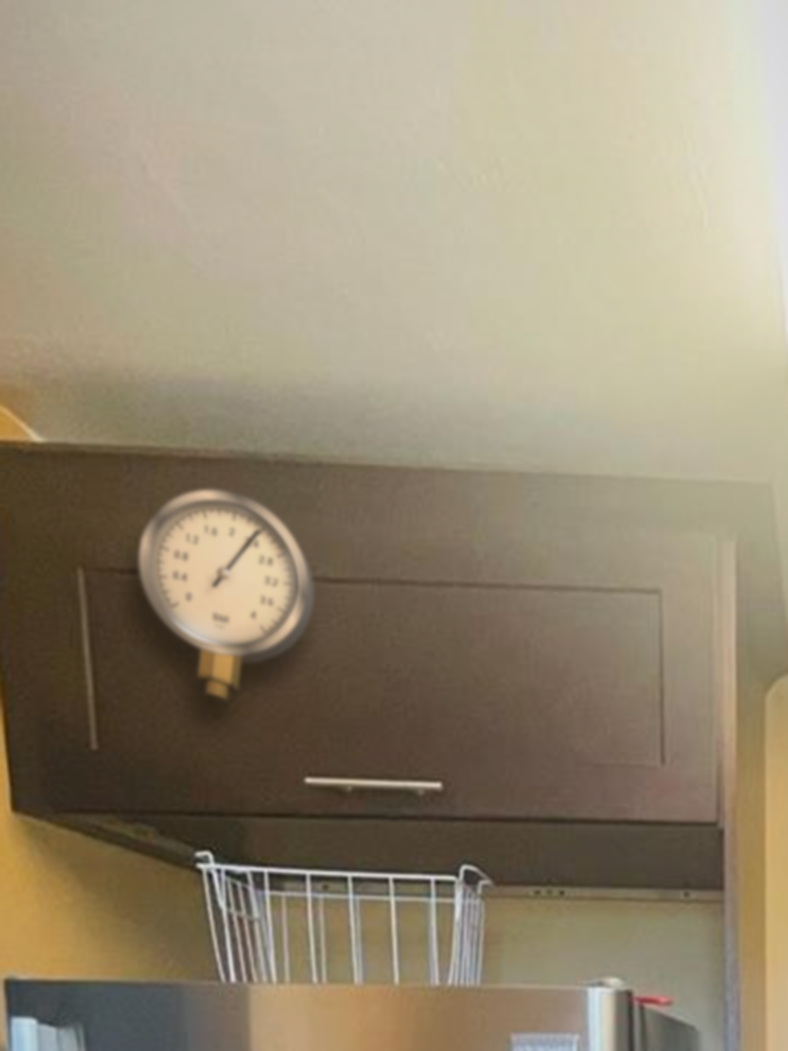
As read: **2.4** bar
